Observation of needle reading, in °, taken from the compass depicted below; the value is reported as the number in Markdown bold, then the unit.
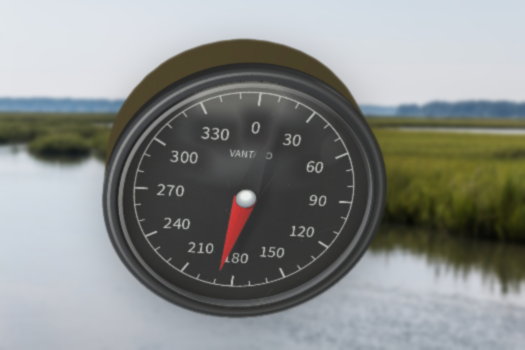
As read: **190** °
